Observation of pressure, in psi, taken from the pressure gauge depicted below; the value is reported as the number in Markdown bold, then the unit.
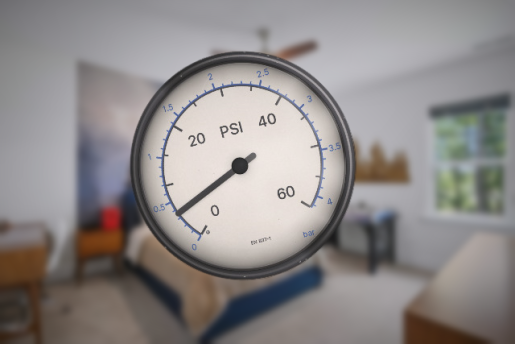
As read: **5** psi
